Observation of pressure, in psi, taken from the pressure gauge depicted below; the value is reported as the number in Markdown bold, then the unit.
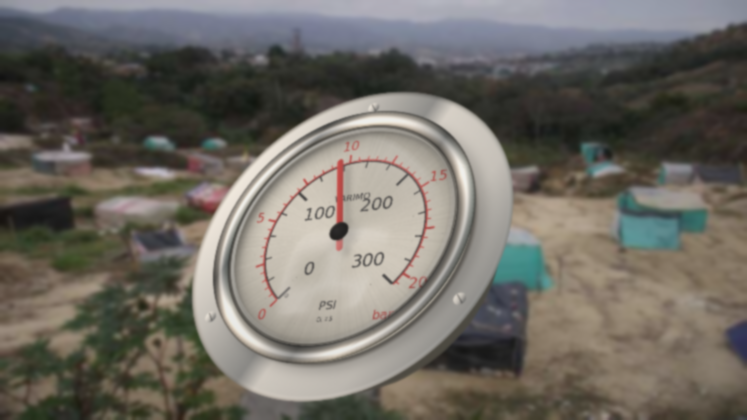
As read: **140** psi
